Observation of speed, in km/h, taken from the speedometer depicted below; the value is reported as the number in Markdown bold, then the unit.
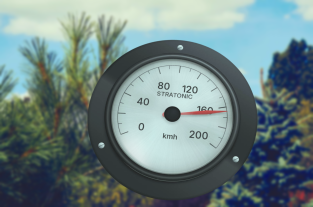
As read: **165** km/h
